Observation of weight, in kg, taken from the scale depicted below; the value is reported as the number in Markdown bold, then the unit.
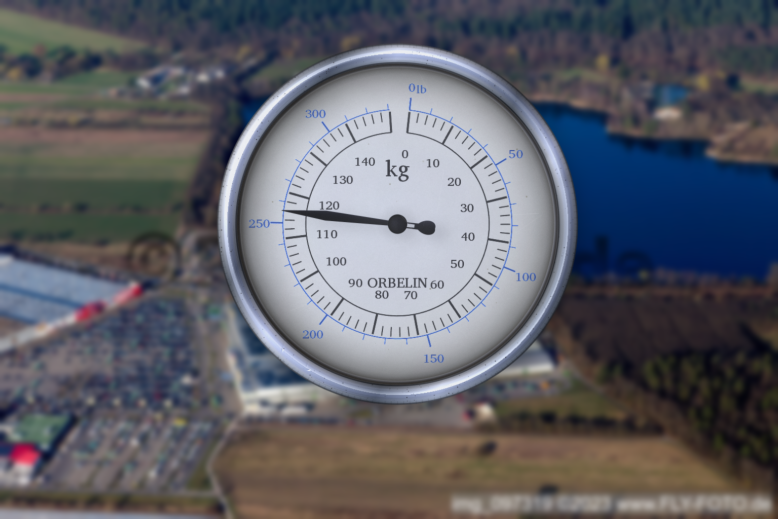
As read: **116** kg
